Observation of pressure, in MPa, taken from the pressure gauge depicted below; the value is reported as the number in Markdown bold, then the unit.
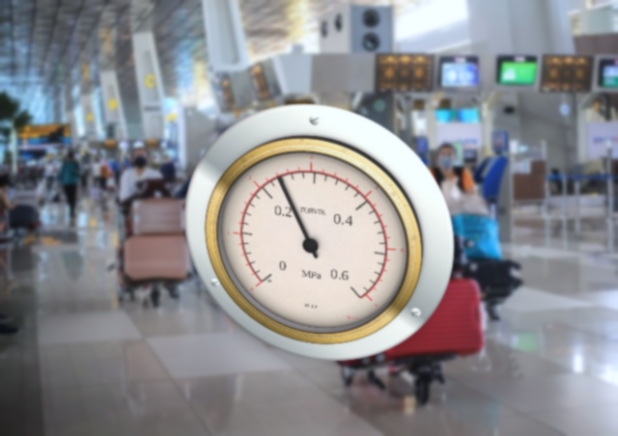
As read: **0.24** MPa
